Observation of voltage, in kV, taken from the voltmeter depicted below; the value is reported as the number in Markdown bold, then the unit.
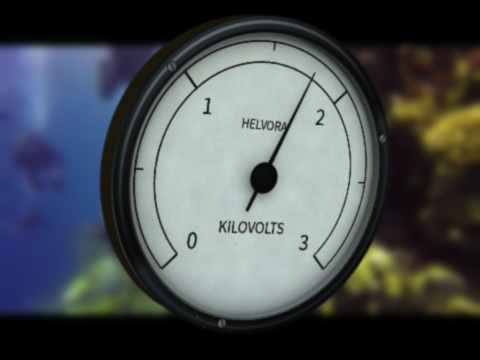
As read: **1.75** kV
